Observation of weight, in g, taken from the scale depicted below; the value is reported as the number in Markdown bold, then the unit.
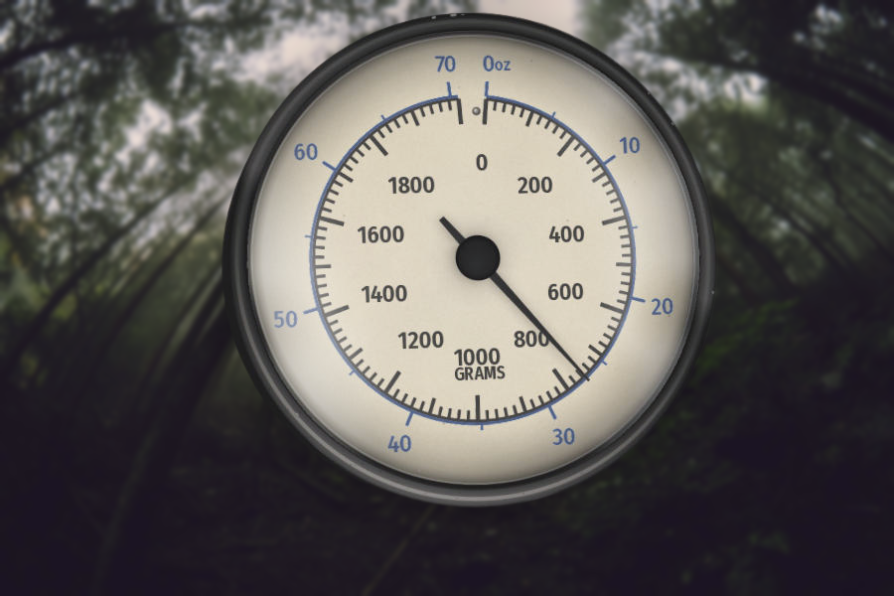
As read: **760** g
